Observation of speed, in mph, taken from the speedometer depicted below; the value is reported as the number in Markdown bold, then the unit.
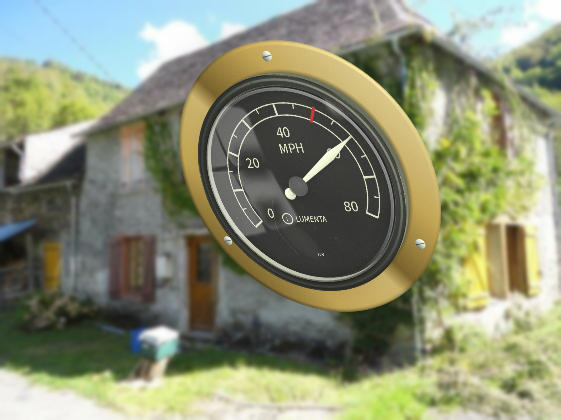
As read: **60** mph
